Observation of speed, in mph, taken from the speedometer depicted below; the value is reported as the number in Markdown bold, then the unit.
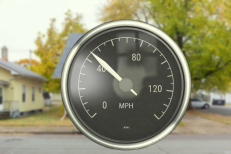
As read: **45** mph
